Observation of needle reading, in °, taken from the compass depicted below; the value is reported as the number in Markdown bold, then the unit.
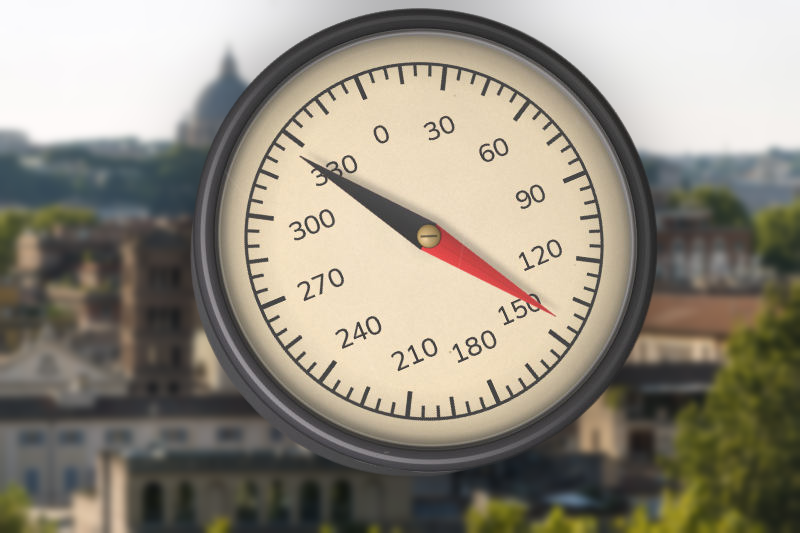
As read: **145** °
